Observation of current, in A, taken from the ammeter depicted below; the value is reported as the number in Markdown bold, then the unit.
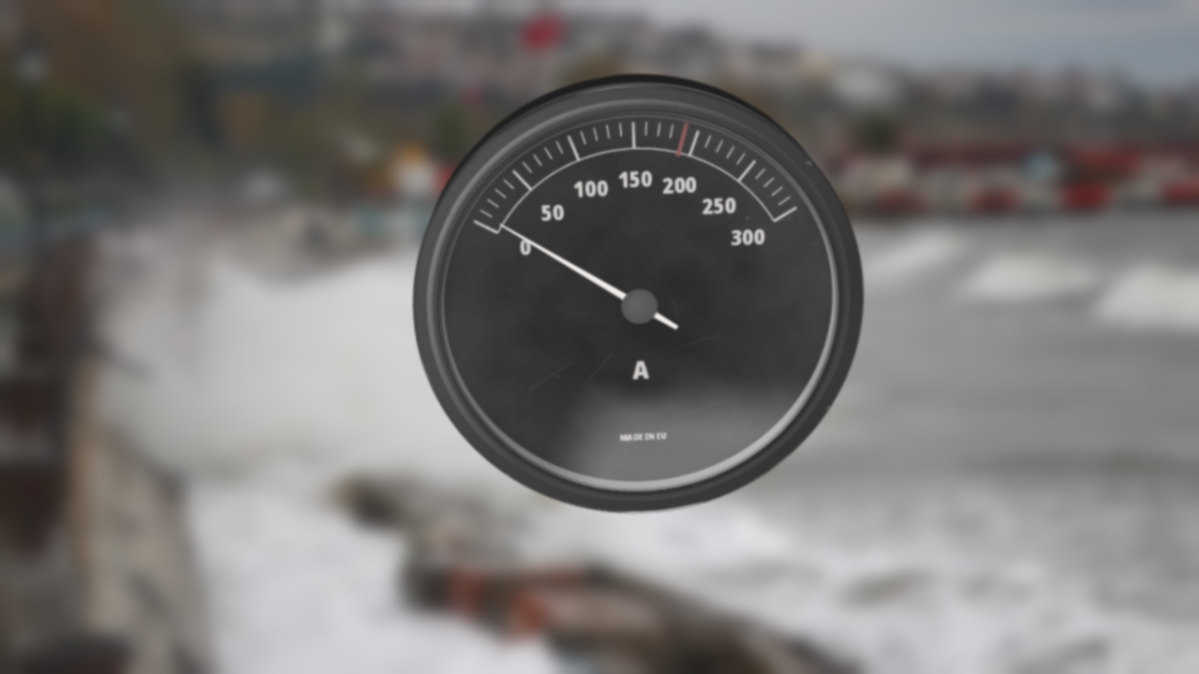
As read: **10** A
